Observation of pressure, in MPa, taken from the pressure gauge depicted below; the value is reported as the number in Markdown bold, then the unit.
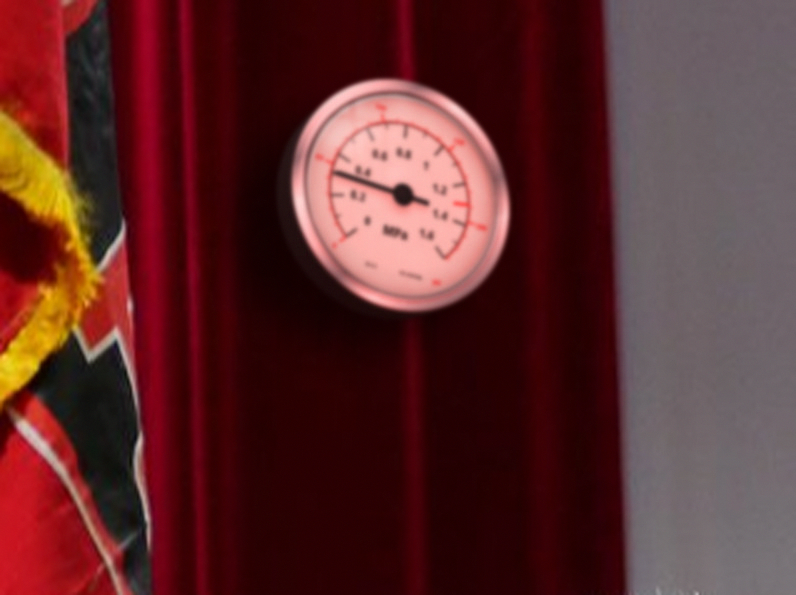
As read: **0.3** MPa
